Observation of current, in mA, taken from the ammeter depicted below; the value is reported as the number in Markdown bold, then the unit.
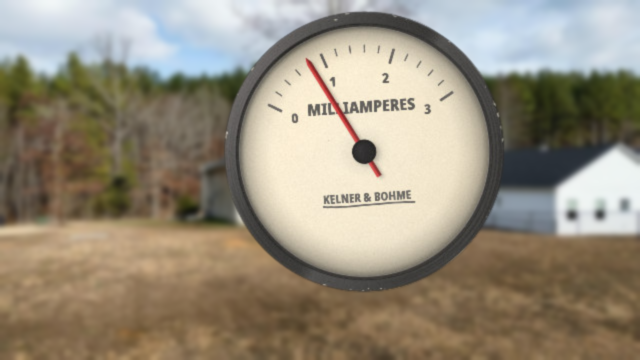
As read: **0.8** mA
